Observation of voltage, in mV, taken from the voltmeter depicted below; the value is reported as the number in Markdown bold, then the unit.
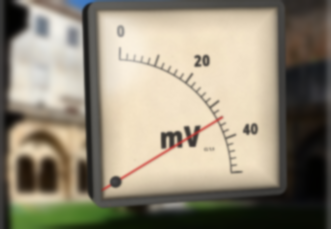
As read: **34** mV
